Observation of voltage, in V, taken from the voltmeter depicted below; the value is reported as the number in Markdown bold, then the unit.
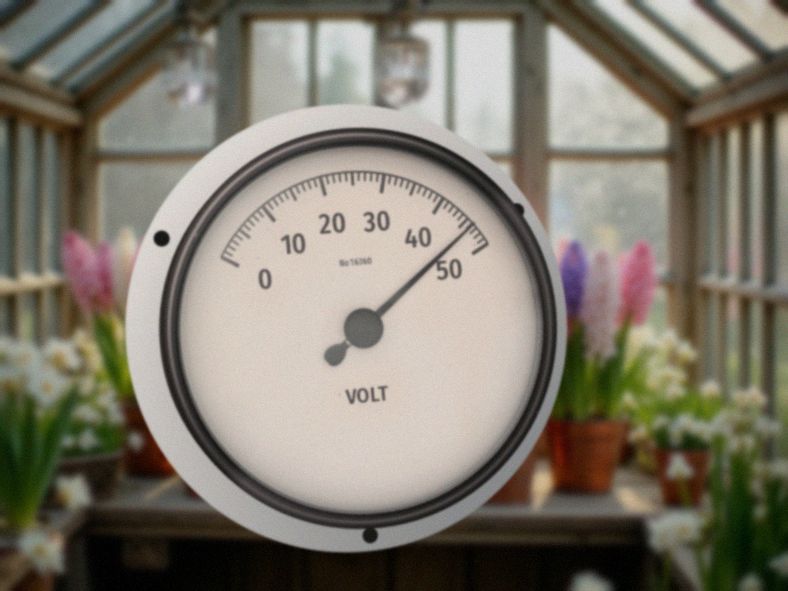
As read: **46** V
